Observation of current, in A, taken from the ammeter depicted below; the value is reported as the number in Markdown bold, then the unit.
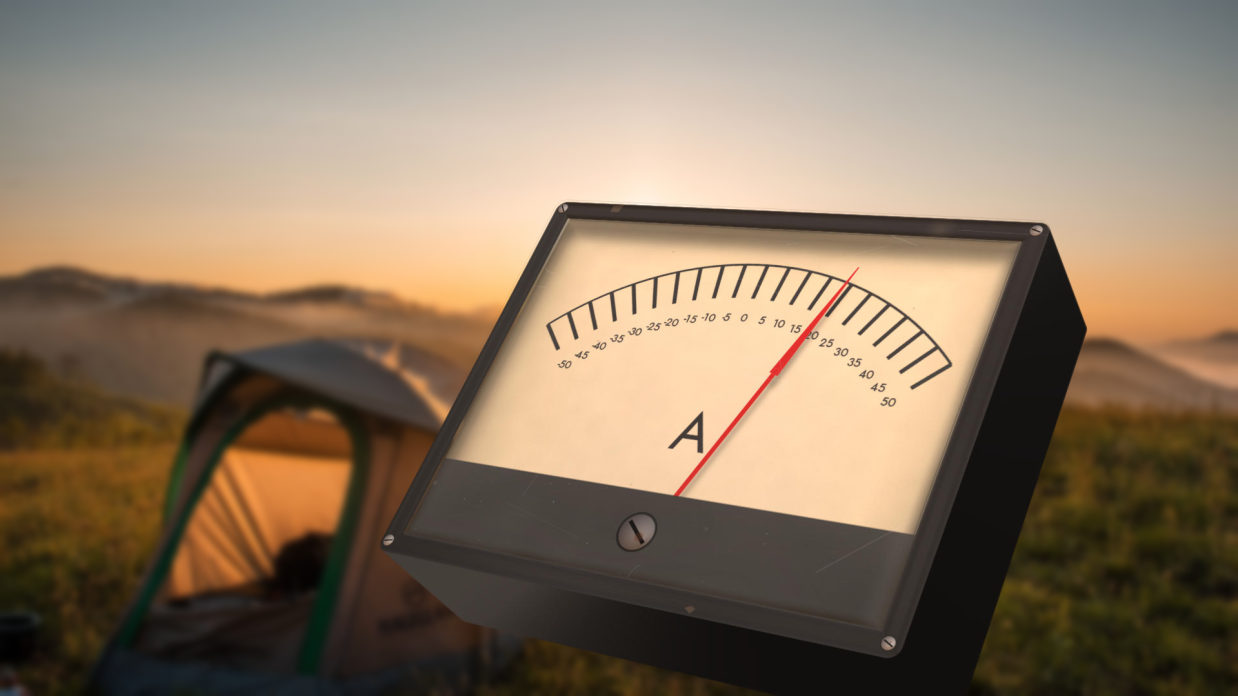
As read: **20** A
